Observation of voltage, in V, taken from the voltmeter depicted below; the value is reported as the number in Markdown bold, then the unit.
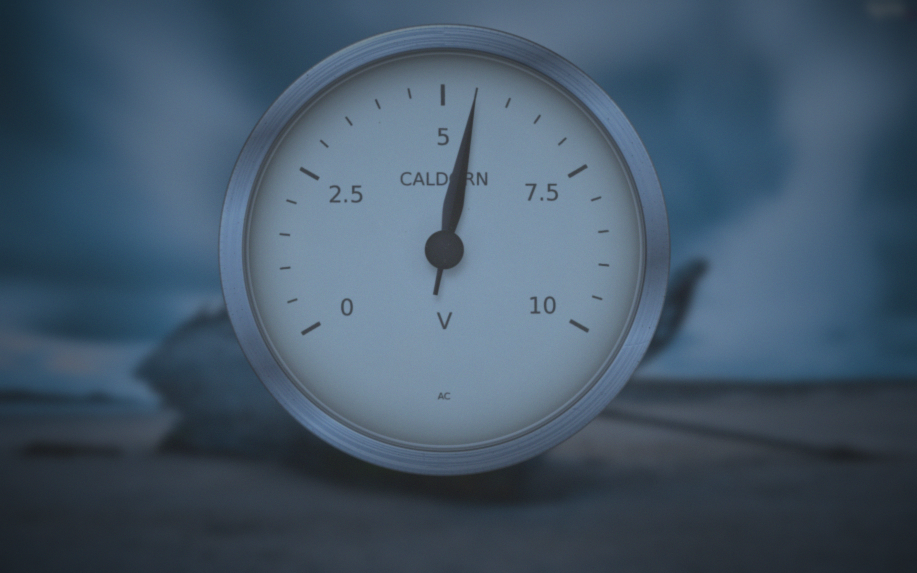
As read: **5.5** V
